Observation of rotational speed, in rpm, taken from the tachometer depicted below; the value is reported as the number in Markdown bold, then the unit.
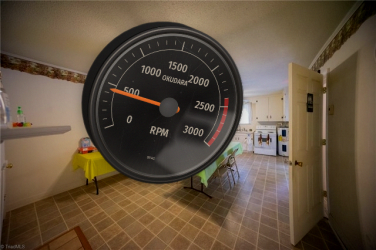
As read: **450** rpm
